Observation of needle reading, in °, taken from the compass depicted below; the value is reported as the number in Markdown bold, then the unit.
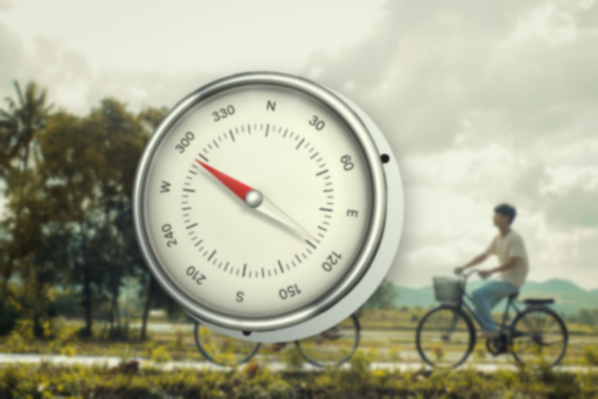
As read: **295** °
